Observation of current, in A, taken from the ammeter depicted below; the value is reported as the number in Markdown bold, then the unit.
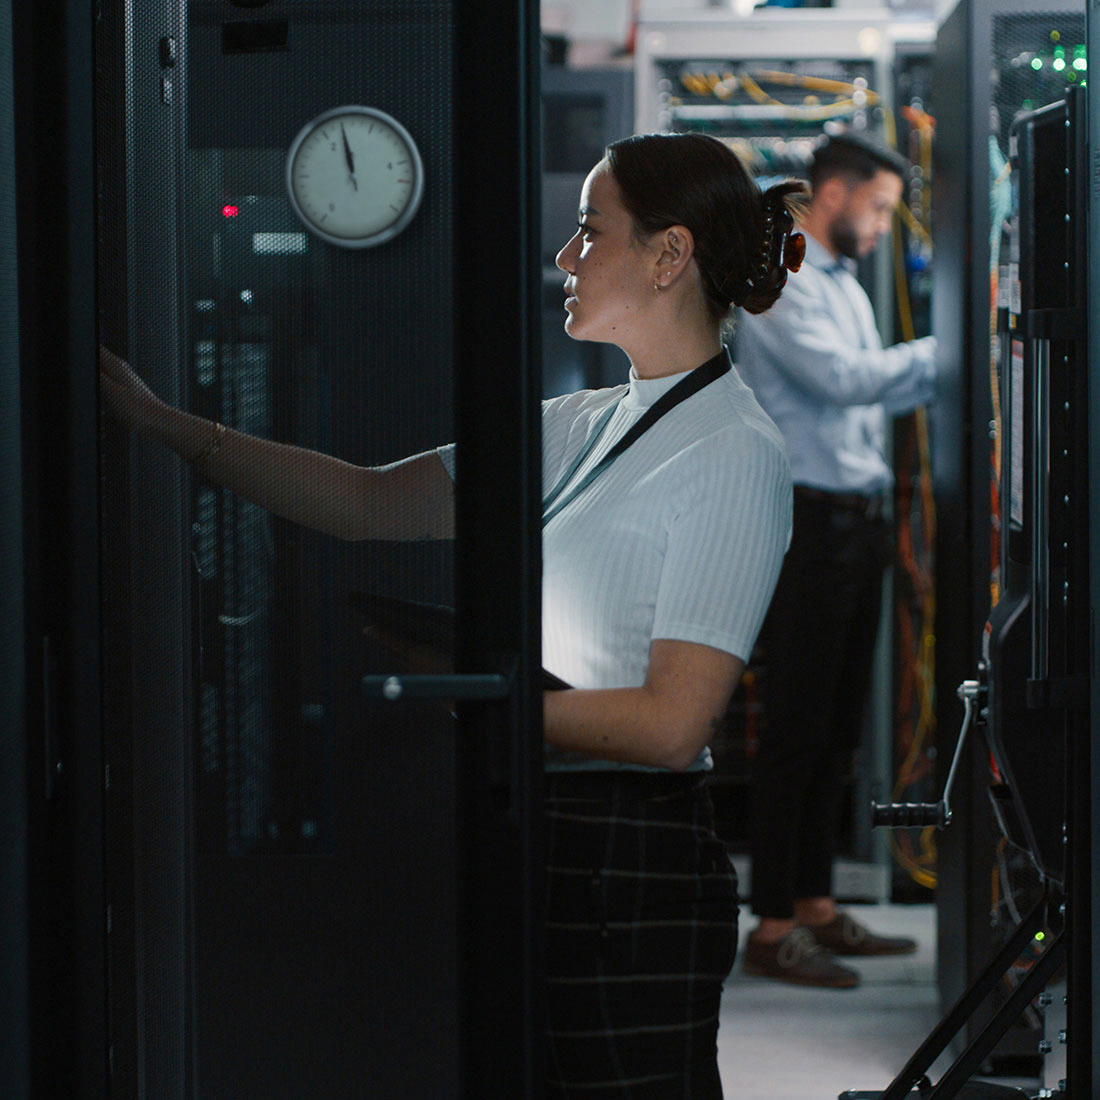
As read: **2.4** A
